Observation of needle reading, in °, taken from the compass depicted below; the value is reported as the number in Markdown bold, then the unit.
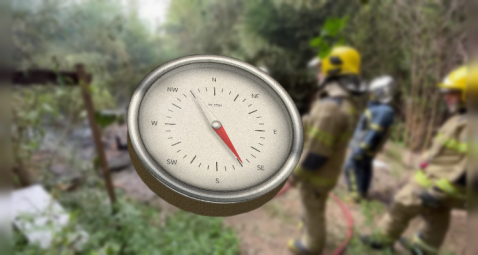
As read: **150** °
